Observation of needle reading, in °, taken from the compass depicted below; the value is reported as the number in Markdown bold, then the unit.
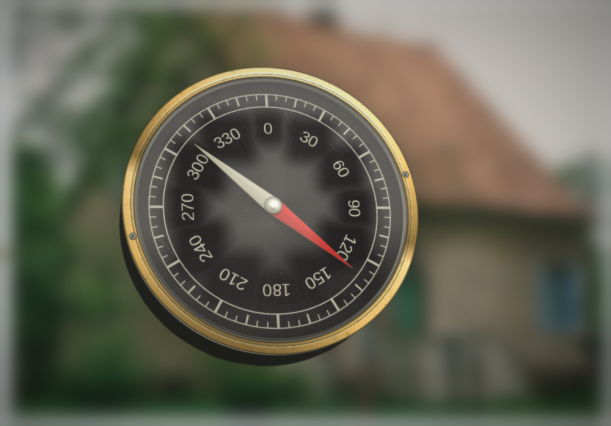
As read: **130** °
